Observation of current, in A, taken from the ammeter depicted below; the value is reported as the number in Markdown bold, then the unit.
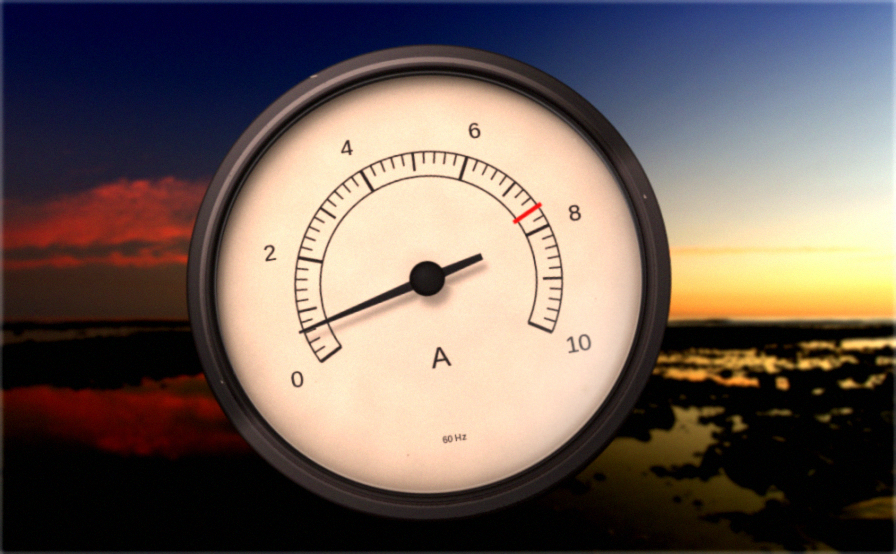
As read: **0.6** A
